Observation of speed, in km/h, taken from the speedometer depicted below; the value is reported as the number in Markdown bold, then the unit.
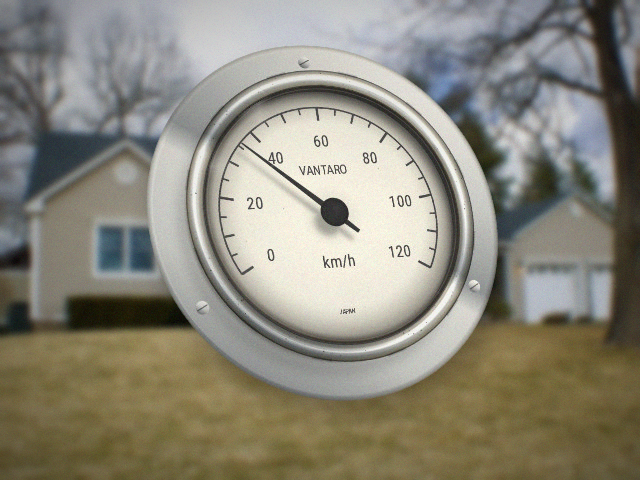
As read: **35** km/h
